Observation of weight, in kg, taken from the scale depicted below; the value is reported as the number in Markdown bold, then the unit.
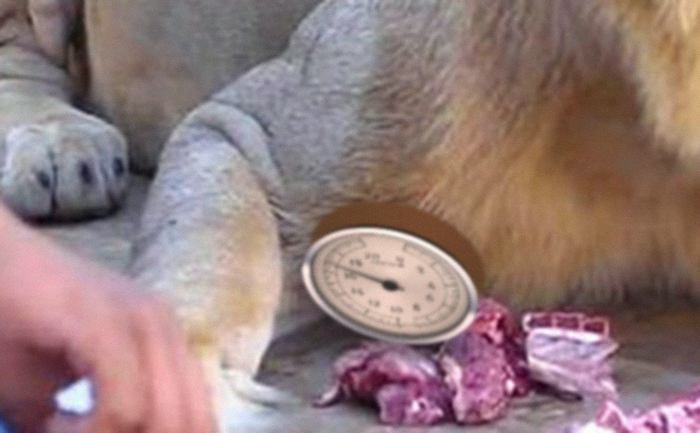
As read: **17** kg
